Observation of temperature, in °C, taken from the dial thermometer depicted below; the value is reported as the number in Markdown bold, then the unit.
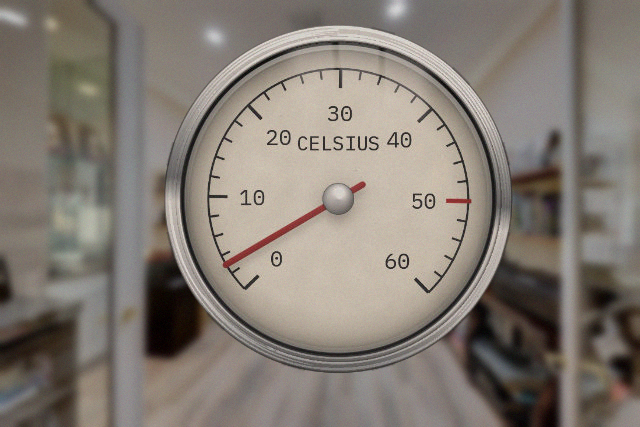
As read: **3** °C
